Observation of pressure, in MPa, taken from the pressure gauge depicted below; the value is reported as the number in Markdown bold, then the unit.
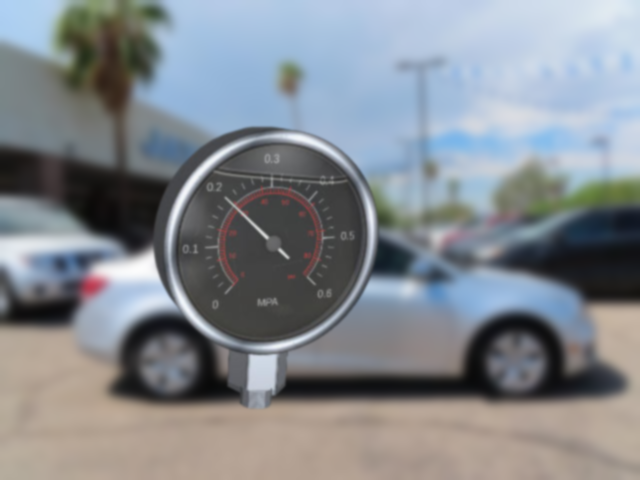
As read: **0.2** MPa
